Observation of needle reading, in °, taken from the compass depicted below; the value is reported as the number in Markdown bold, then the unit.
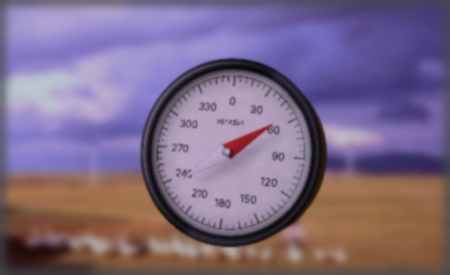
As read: **55** °
